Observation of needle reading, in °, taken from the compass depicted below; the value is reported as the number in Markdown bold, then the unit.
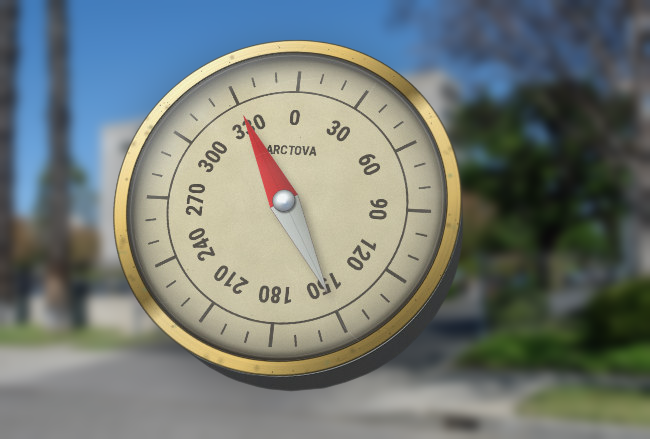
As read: **330** °
